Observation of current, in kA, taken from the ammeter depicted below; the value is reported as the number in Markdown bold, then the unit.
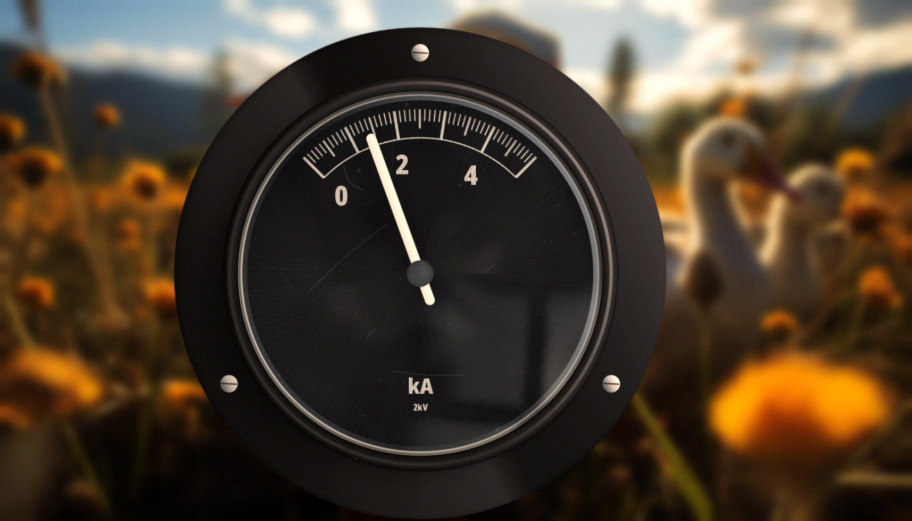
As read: **1.4** kA
